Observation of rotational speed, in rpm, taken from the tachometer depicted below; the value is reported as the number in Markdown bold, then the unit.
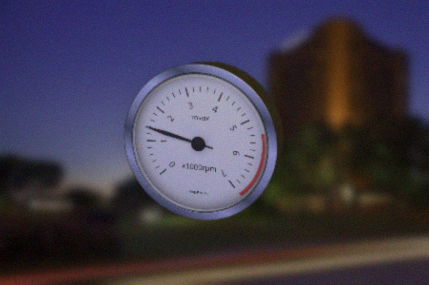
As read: **1400** rpm
